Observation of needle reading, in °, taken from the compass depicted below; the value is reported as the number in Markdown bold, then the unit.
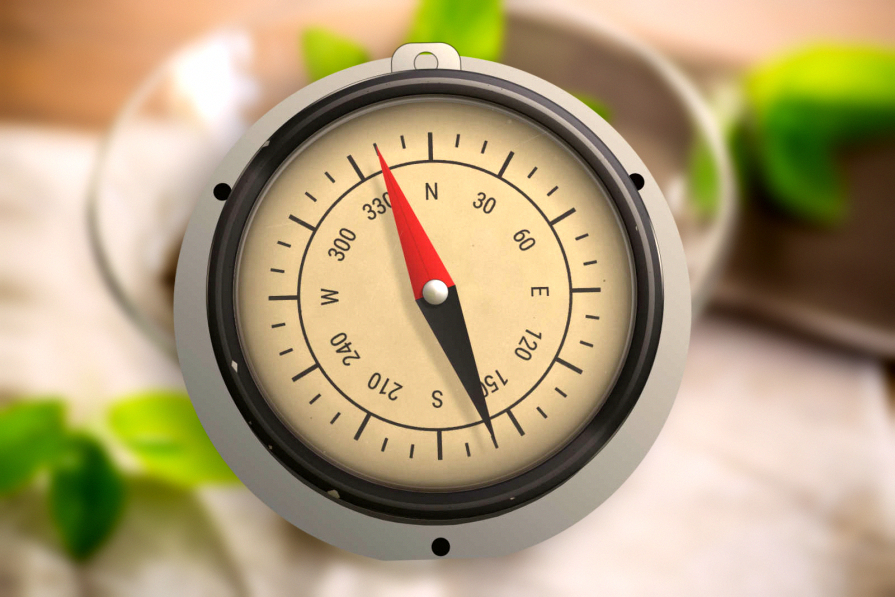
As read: **340** °
